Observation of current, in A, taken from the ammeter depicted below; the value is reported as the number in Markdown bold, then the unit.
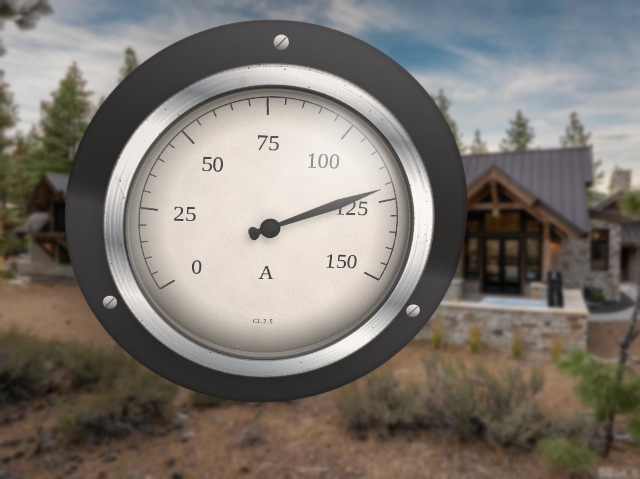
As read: **120** A
